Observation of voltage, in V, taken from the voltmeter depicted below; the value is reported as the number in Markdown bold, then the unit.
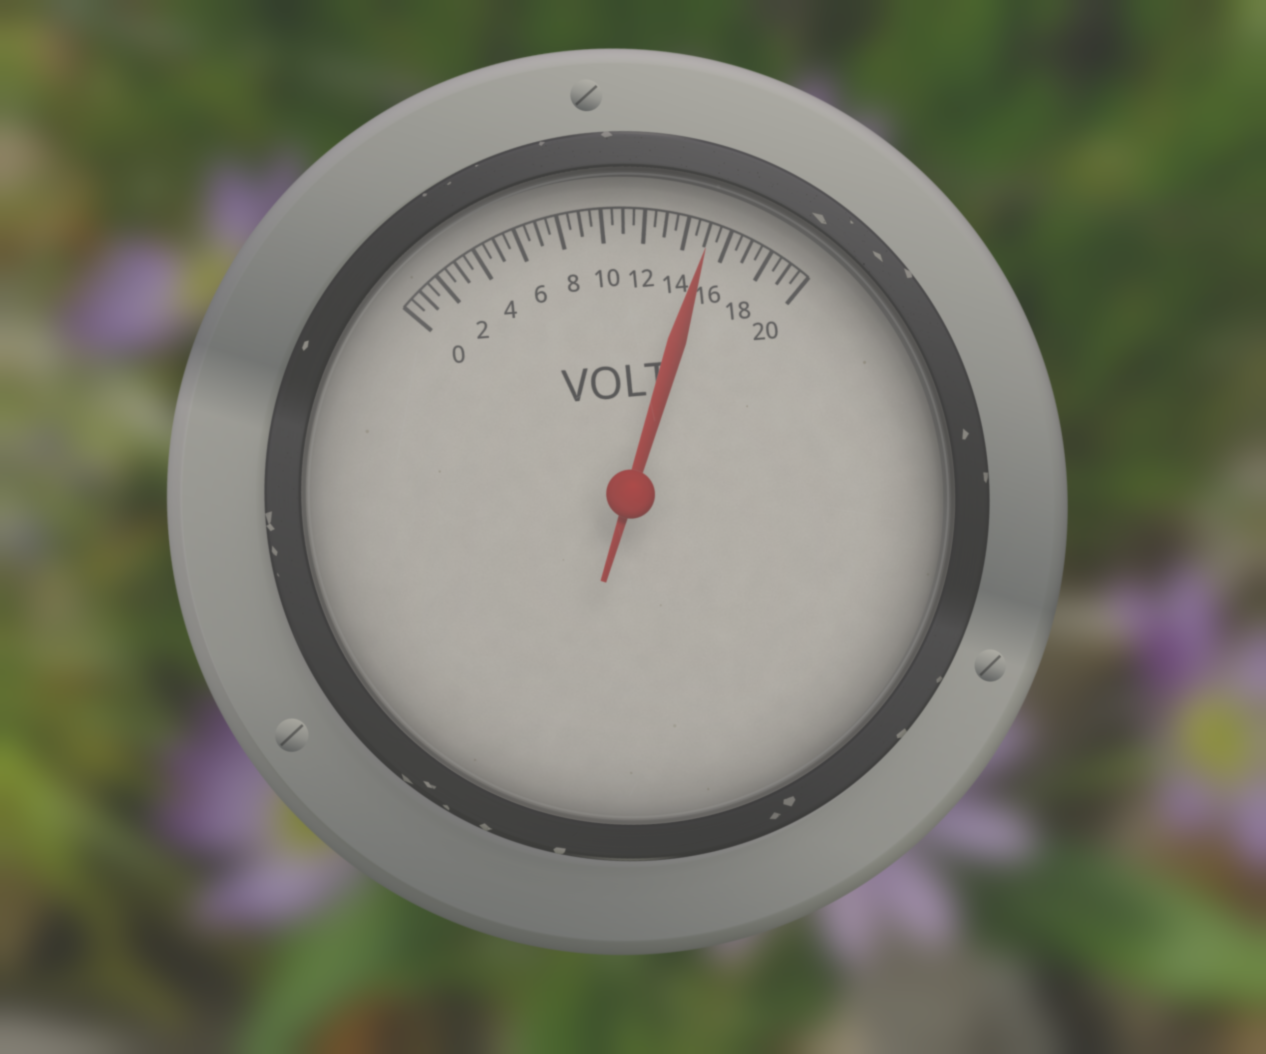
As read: **15** V
